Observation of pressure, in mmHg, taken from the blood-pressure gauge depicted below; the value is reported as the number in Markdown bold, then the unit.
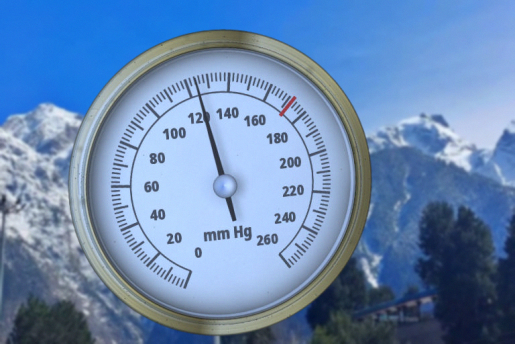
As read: **124** mmHg
